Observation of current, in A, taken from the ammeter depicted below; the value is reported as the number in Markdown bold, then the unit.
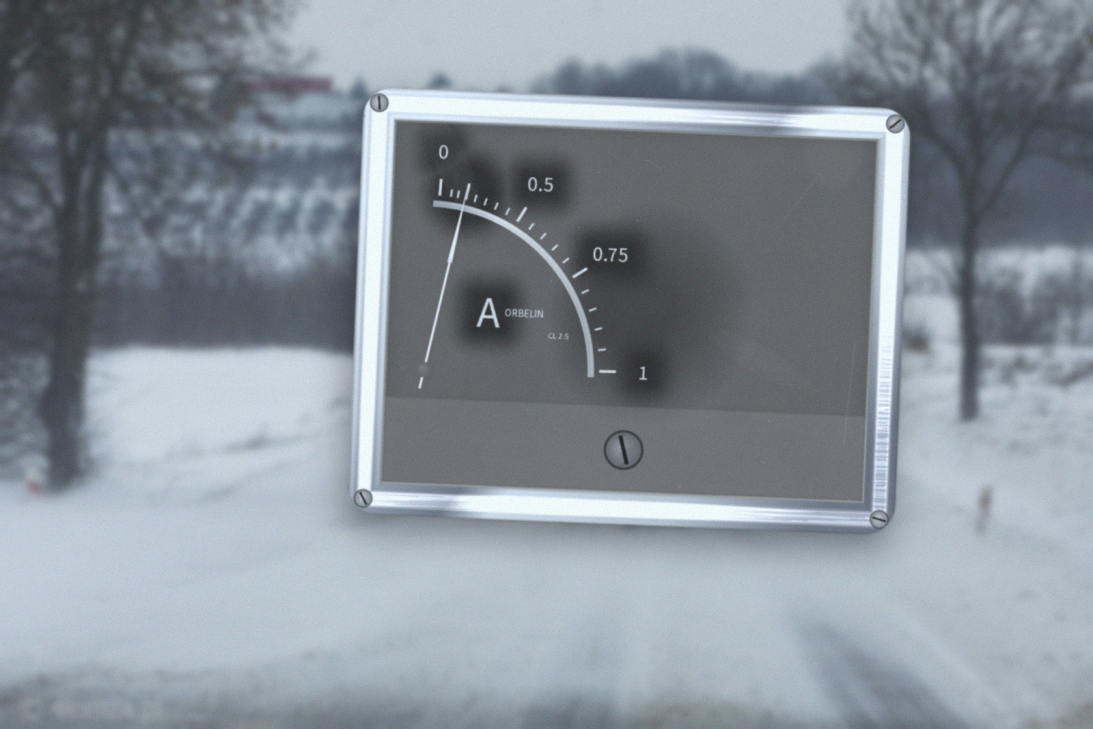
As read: **0.25** A
